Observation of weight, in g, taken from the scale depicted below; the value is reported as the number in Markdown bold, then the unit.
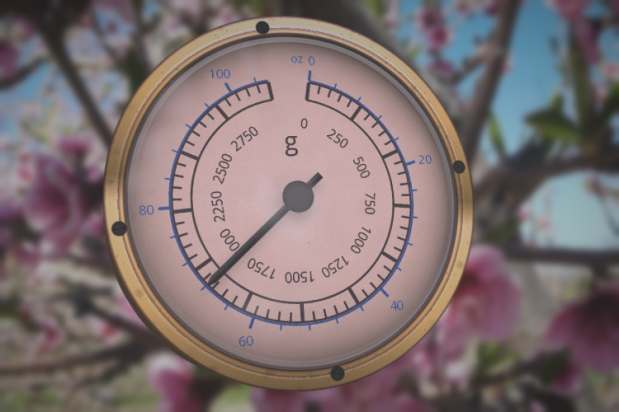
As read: **1925** g
